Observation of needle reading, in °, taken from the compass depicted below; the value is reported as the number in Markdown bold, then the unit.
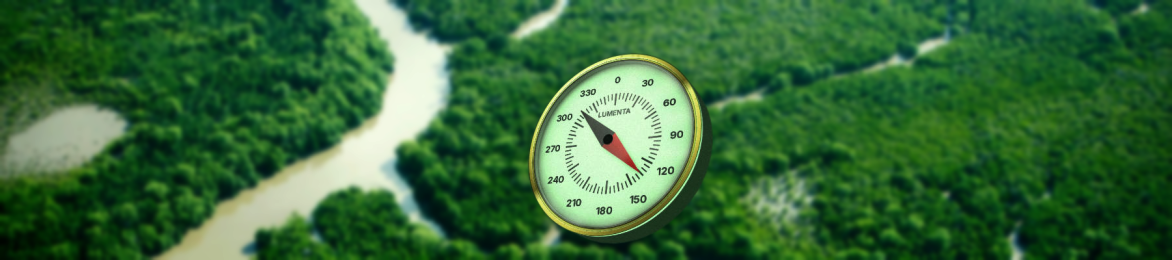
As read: **135** °
